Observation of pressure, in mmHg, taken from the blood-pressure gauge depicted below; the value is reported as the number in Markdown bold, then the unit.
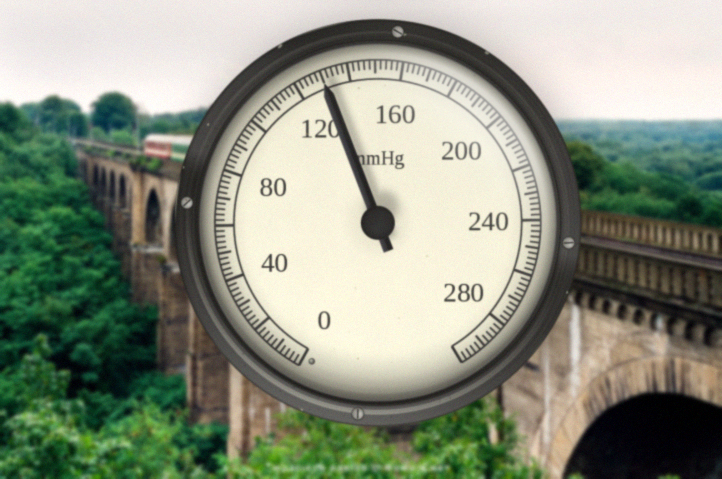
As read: **130** mmHg
